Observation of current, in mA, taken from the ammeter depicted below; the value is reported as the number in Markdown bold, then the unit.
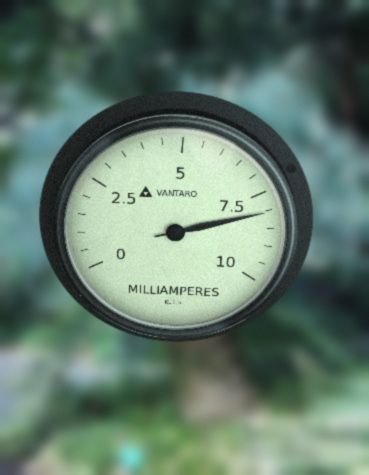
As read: **8** mA
